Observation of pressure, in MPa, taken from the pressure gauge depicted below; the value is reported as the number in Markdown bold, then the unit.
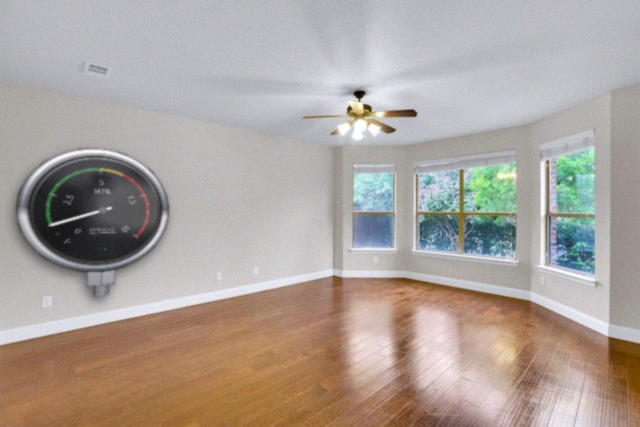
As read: **1** MPa
